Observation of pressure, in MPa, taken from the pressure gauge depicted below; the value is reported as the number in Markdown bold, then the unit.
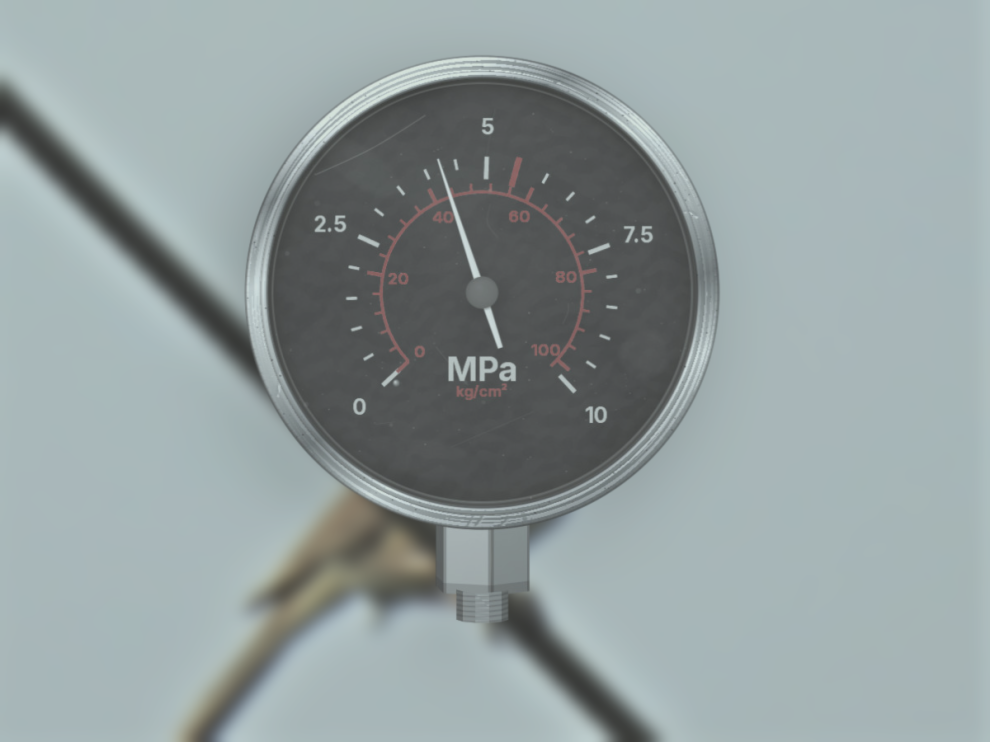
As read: **4.25** MPa
